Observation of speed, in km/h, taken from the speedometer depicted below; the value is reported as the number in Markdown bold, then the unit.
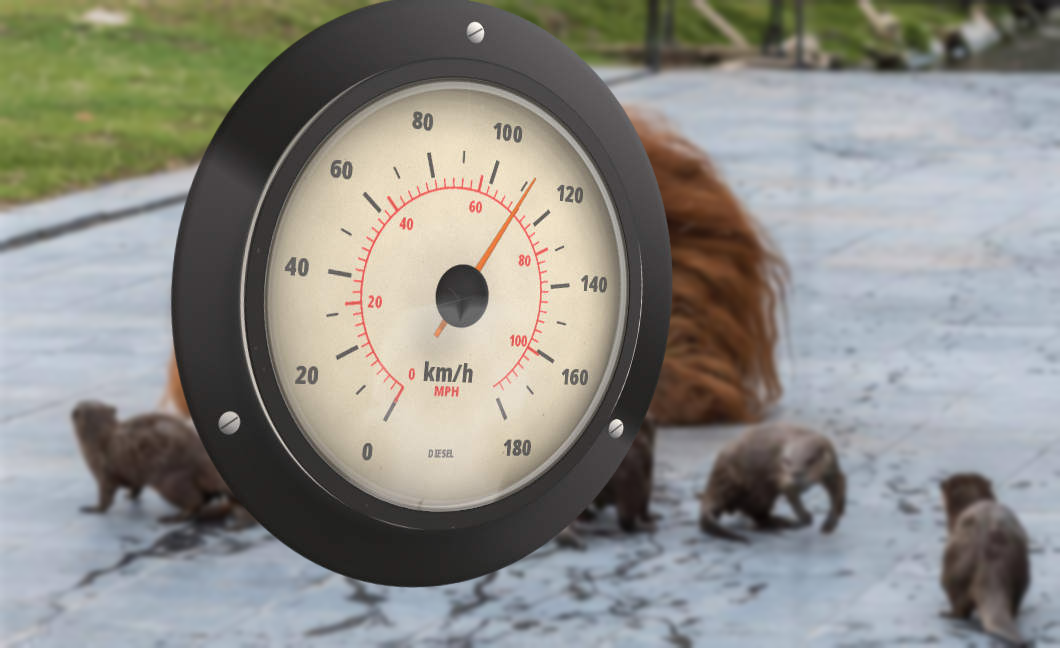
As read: **110** km/h
